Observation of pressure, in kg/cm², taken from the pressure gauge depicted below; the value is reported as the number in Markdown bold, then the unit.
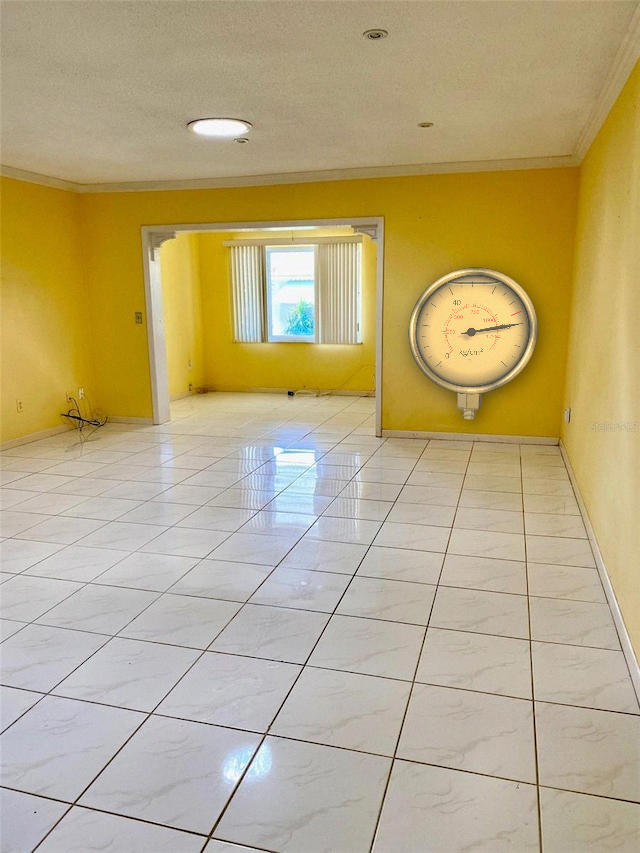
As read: **80** kg/cm²
